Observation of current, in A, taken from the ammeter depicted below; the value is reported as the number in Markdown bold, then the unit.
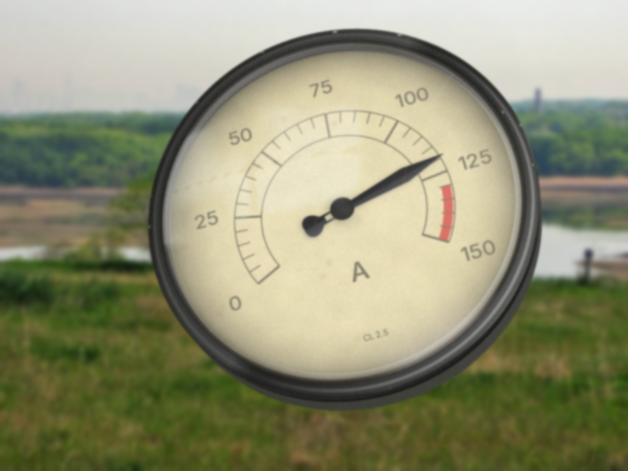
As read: **120** A
